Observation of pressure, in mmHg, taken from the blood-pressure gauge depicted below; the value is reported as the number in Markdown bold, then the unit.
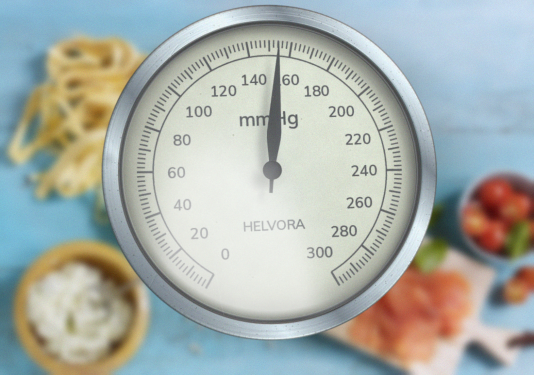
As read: **154** mmHg
